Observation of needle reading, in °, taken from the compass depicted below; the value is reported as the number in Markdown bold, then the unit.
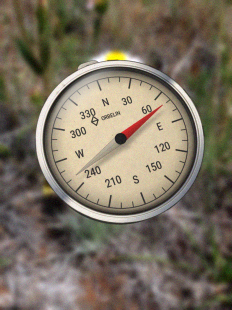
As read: **70** °
